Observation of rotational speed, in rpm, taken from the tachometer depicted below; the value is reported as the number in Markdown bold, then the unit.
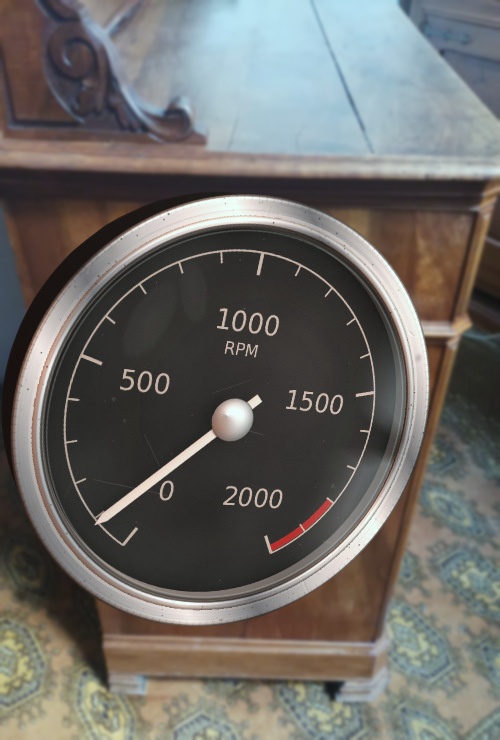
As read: **100** rpm
